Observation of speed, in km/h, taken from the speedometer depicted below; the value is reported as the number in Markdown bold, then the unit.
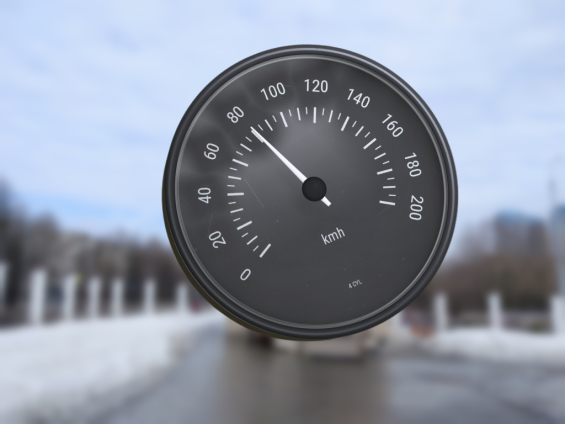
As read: **80** km/h
